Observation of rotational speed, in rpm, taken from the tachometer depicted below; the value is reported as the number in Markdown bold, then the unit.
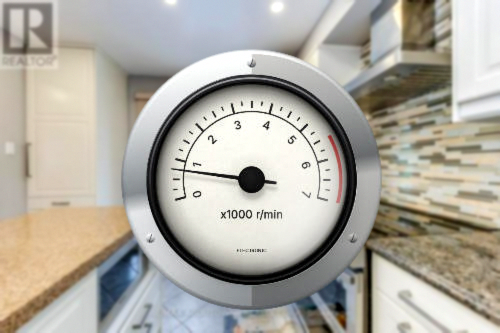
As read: **750** rpm
